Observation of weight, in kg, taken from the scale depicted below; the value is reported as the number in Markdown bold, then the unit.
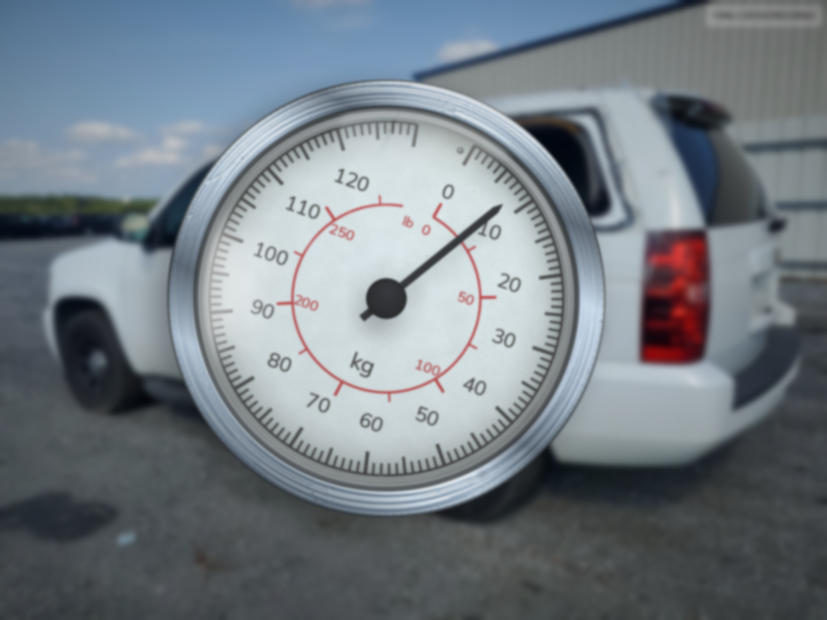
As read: **8** kg
